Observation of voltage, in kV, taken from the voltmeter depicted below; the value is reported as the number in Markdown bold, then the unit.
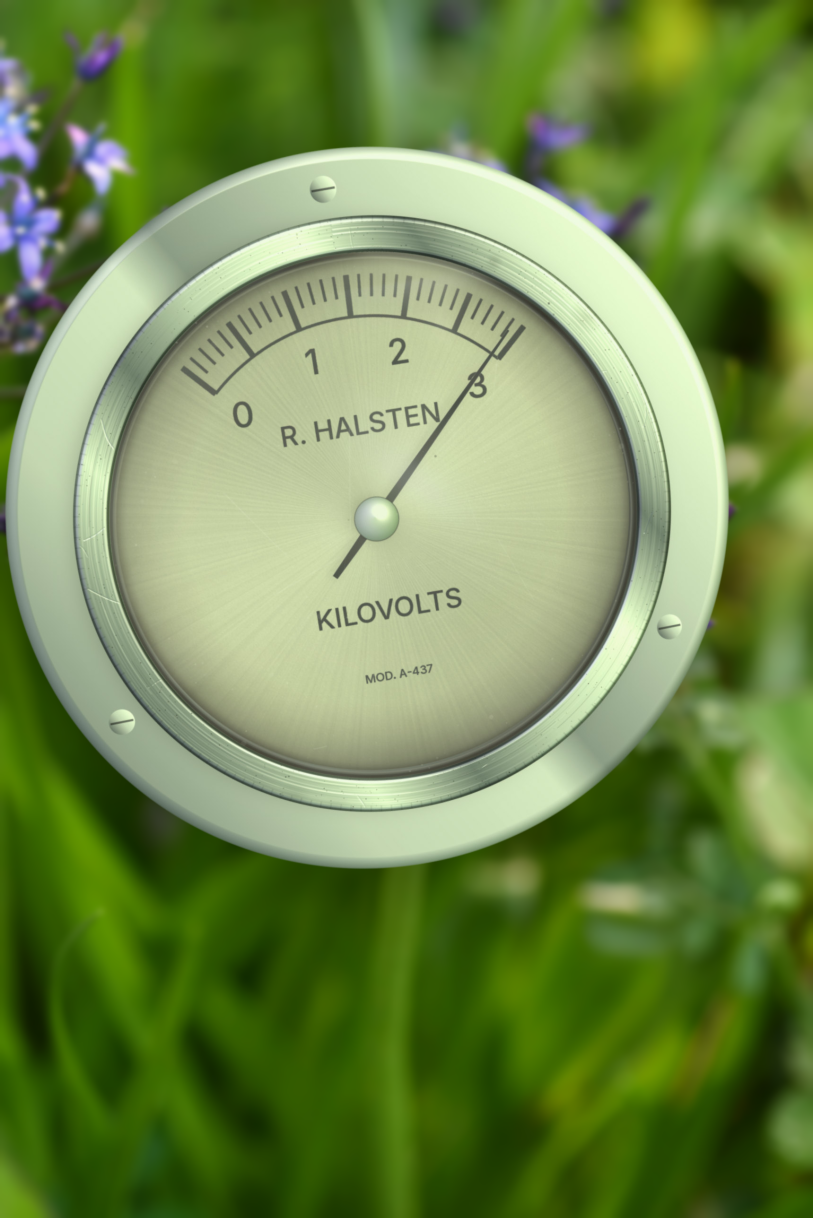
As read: **2.9** kV
